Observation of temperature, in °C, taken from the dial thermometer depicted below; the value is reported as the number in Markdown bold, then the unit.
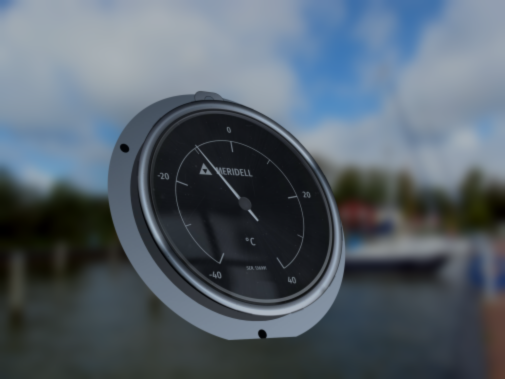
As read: **-10** °C
